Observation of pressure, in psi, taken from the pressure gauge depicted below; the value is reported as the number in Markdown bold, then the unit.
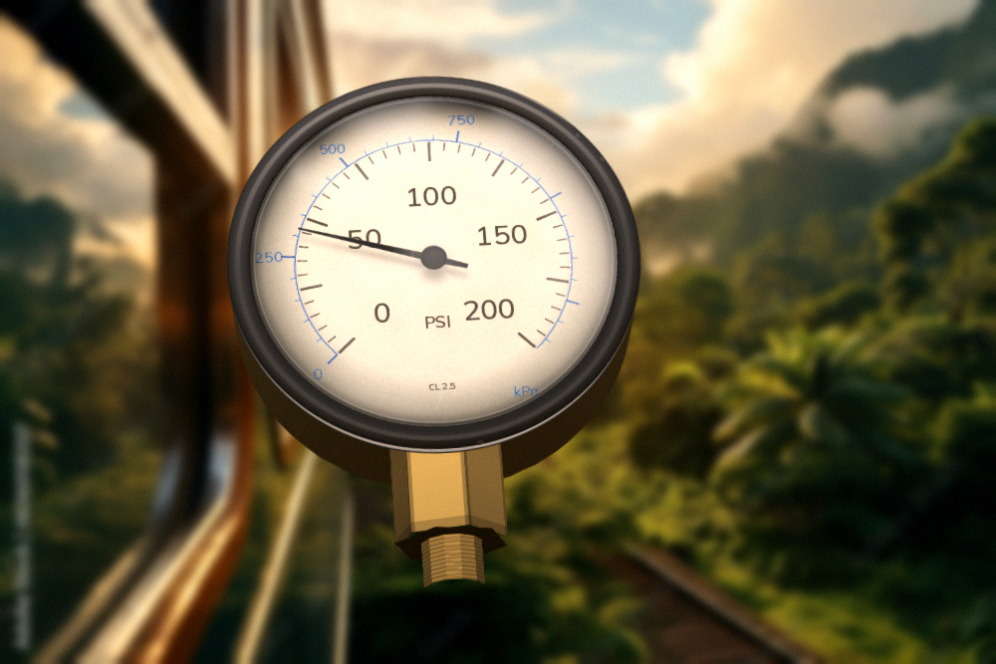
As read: **45** psi
